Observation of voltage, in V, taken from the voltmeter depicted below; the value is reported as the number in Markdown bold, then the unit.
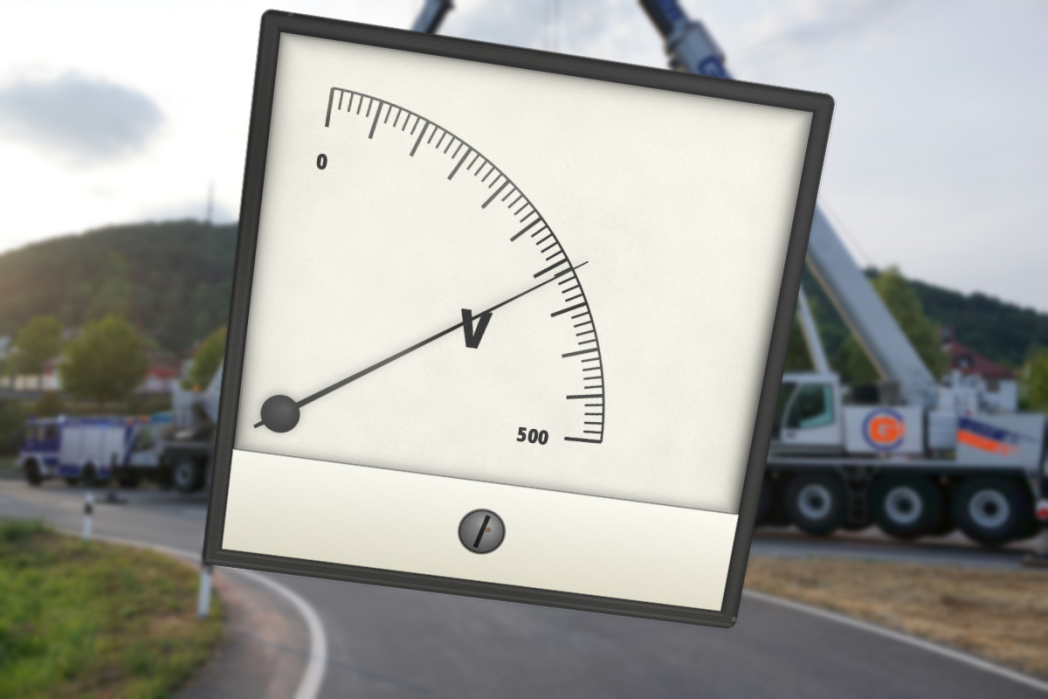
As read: **310** V
